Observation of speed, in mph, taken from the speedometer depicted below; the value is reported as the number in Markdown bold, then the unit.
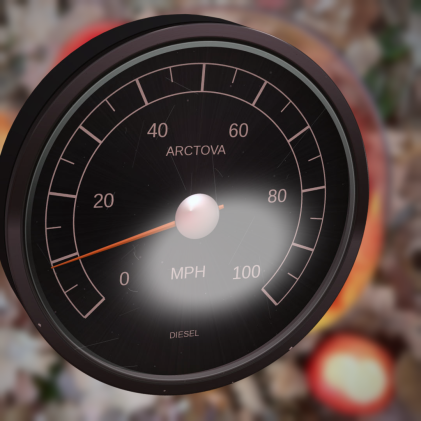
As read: **10** mph
